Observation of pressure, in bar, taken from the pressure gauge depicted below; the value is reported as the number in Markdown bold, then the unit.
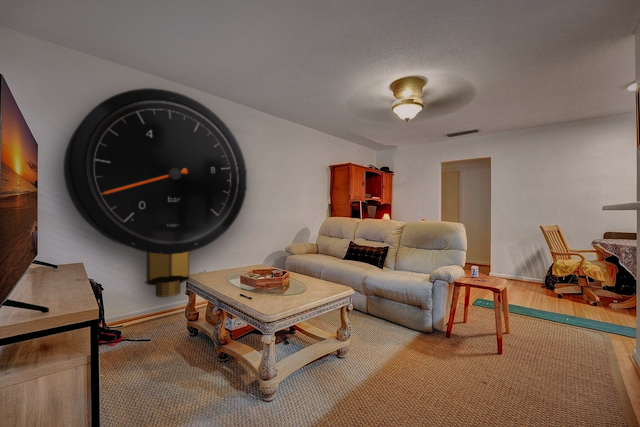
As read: **1** bar
